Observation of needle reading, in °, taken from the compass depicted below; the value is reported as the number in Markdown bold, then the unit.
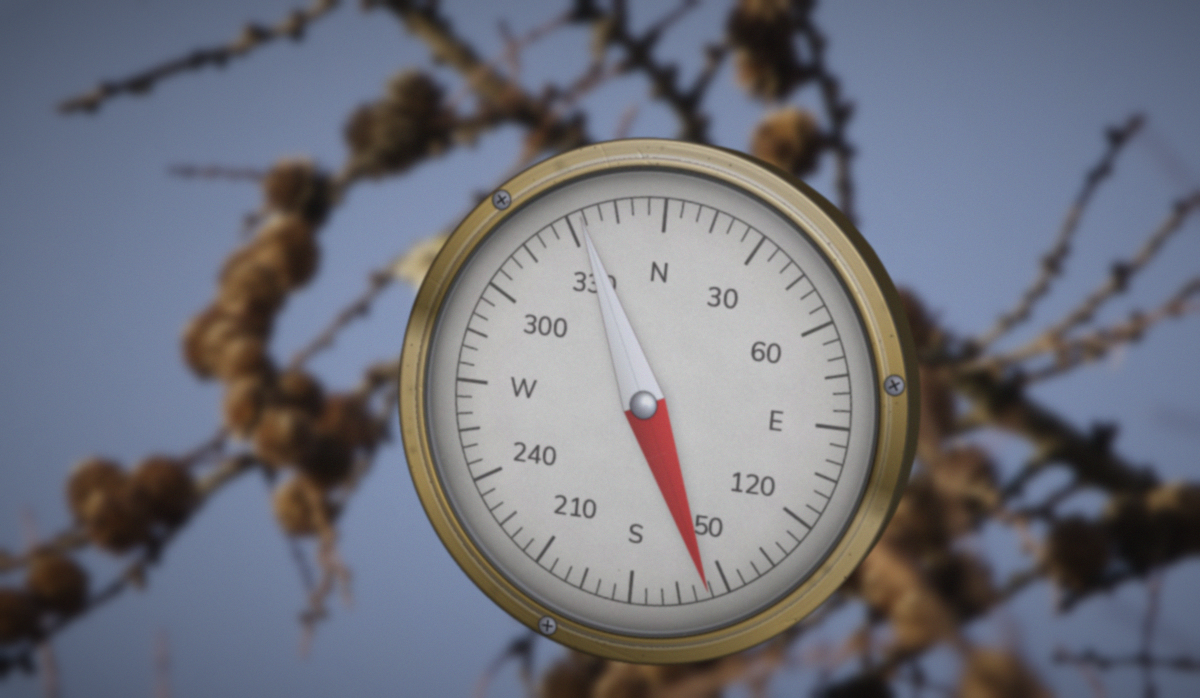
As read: **155** °
